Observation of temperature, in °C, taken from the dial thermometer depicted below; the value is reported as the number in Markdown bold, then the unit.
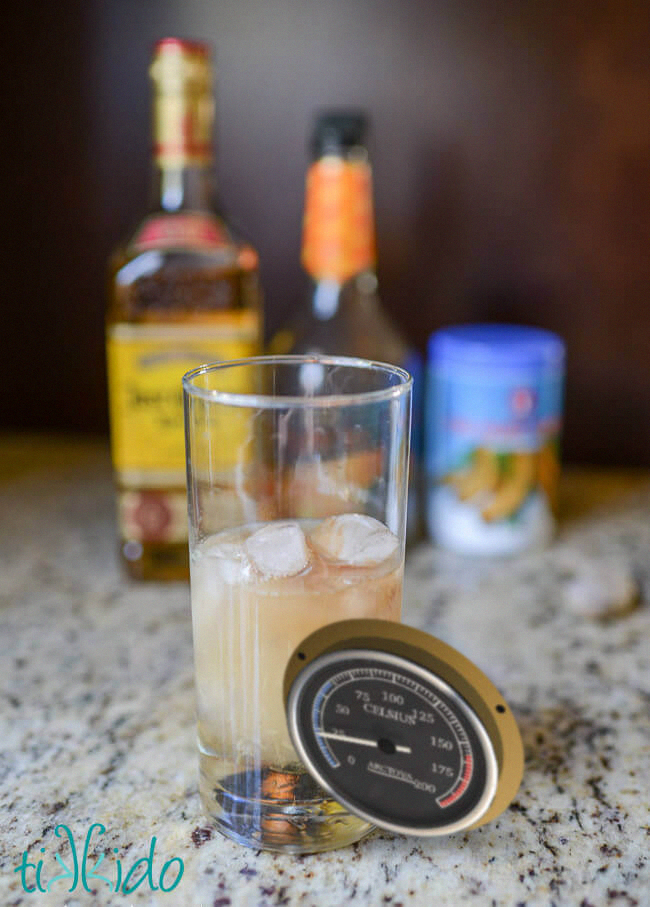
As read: **25** °C
